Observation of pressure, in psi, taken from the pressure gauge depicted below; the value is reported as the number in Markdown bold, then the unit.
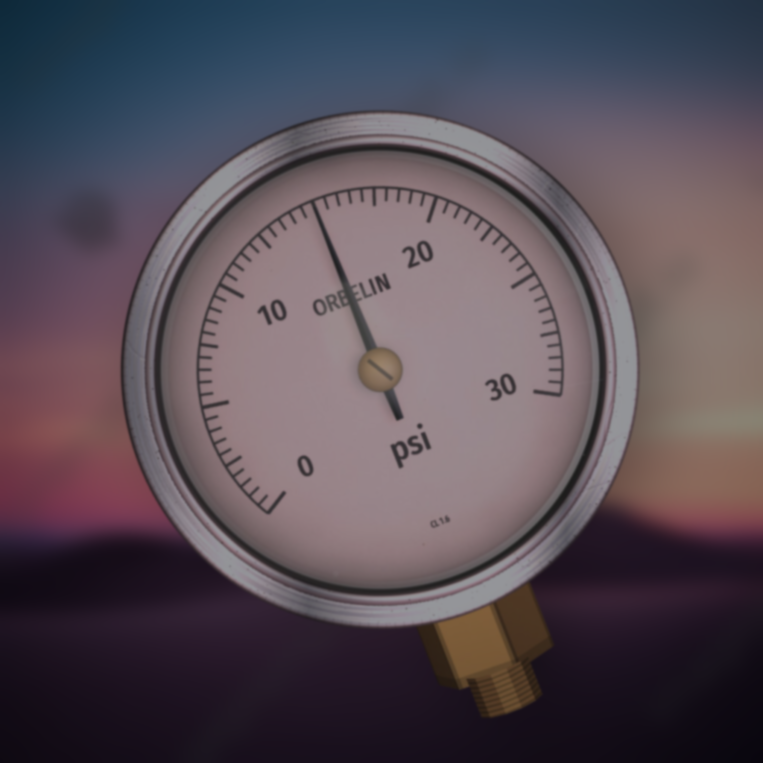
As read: **15** psi
